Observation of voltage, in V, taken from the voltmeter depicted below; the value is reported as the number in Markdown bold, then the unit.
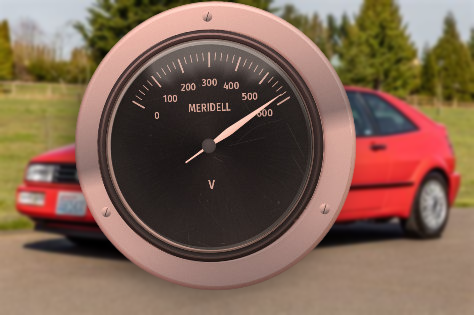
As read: **580** V
